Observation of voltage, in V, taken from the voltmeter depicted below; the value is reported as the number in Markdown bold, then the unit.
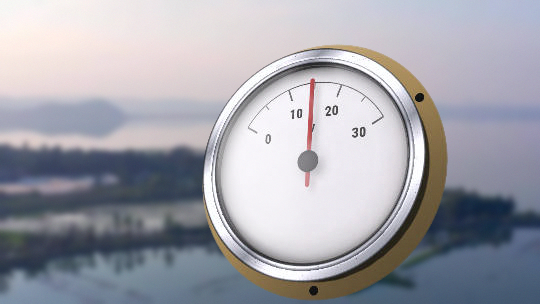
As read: **15** V
